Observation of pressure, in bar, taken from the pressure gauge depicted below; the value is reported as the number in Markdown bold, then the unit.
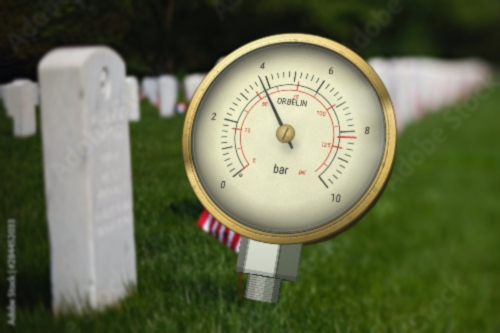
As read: **3.8** bar
